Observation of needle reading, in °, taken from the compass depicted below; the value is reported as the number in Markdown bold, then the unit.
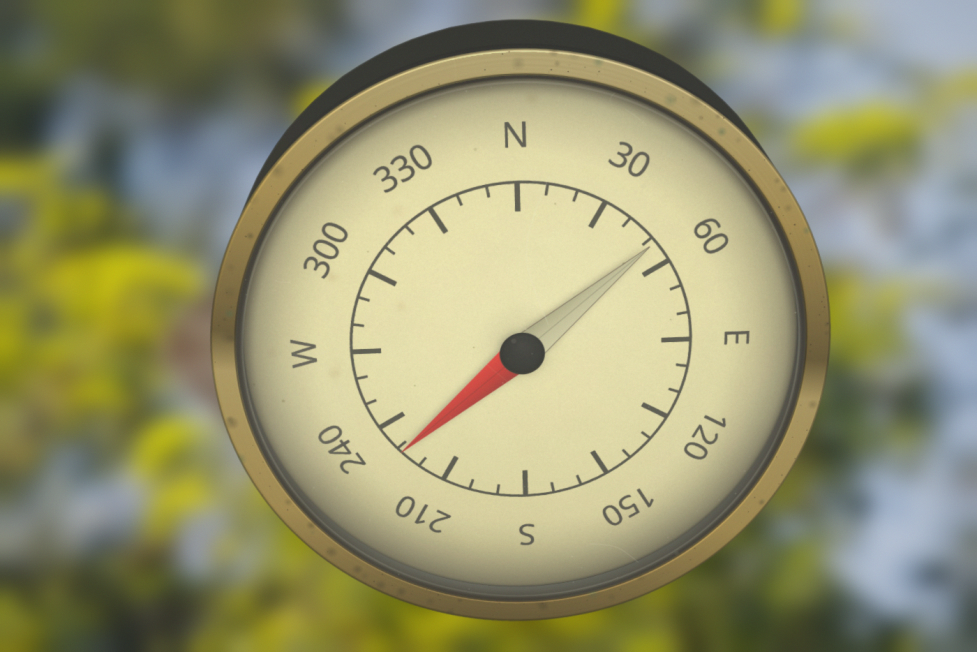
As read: **230** °
